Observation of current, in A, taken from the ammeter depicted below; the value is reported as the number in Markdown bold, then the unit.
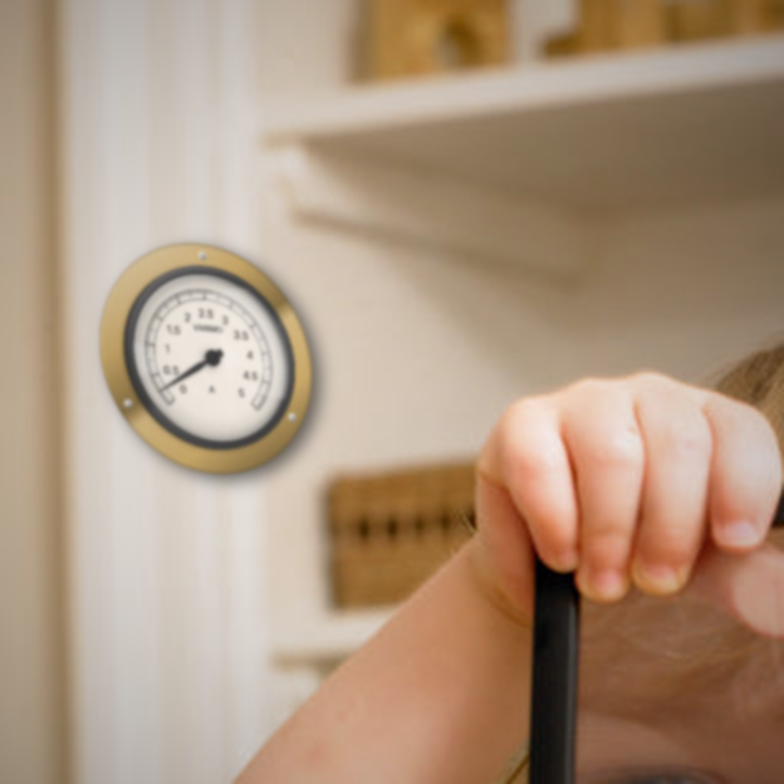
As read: **0.25** A
